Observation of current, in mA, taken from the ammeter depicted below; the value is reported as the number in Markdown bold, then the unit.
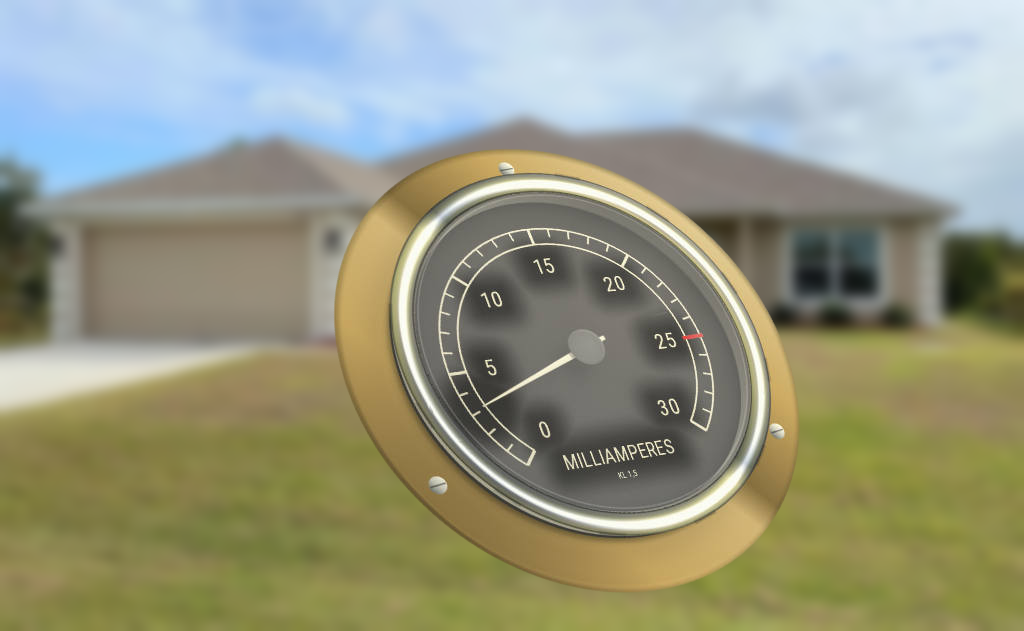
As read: **3** mA
